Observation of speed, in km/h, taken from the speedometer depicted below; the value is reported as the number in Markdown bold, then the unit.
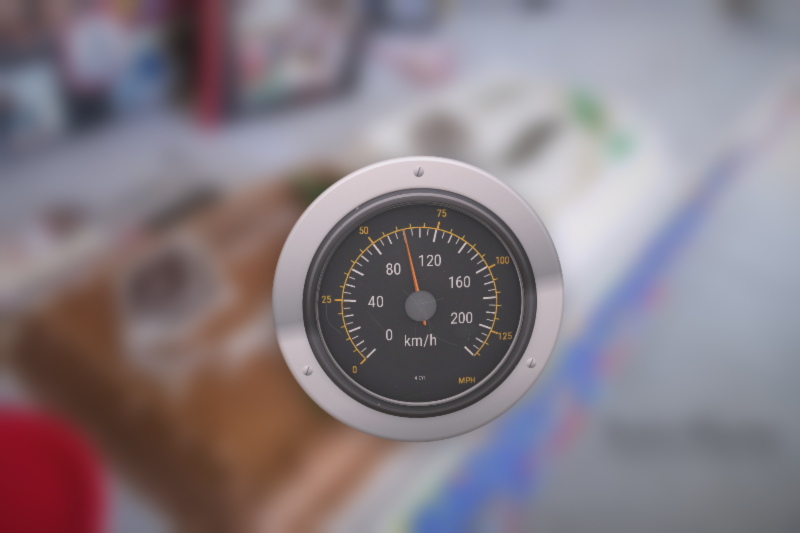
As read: **100** km/h
